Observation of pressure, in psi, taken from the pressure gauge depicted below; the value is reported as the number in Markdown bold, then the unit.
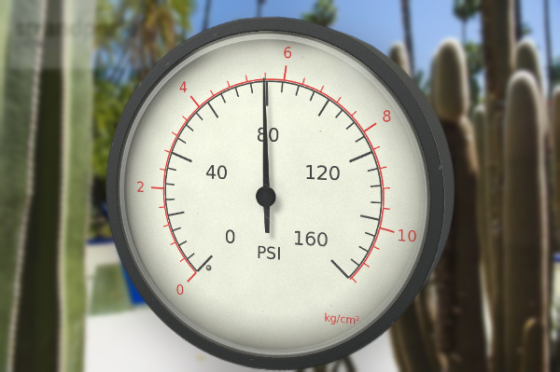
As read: **80** psi
